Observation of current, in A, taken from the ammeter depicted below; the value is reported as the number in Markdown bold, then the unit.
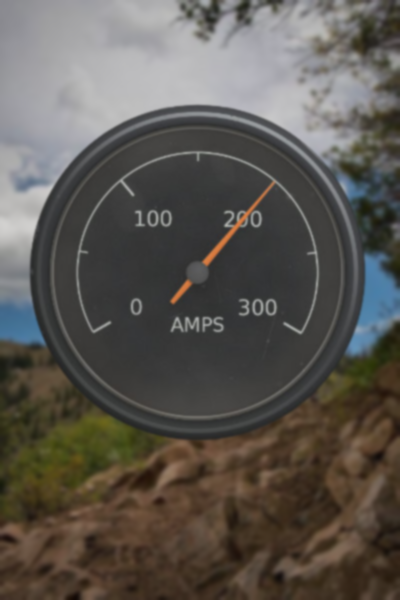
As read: **200** A
